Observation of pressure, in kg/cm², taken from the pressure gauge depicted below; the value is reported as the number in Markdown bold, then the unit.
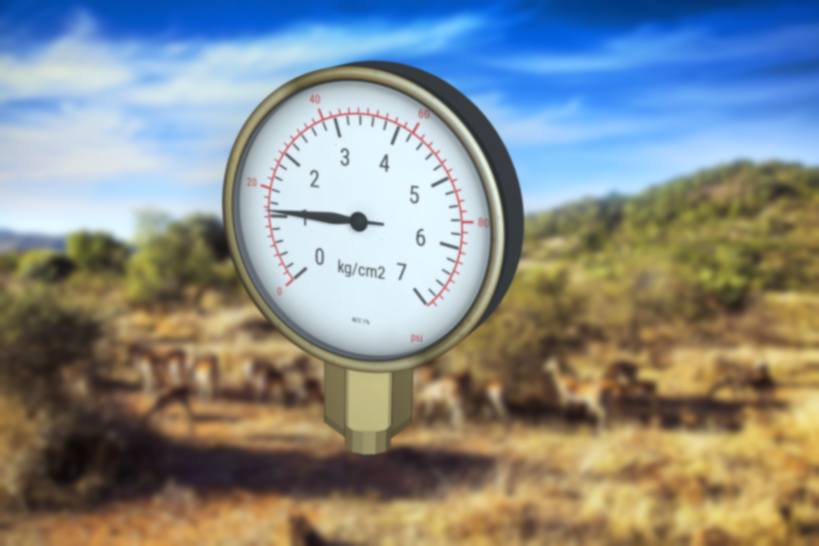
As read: **1.1** kg/cm²
